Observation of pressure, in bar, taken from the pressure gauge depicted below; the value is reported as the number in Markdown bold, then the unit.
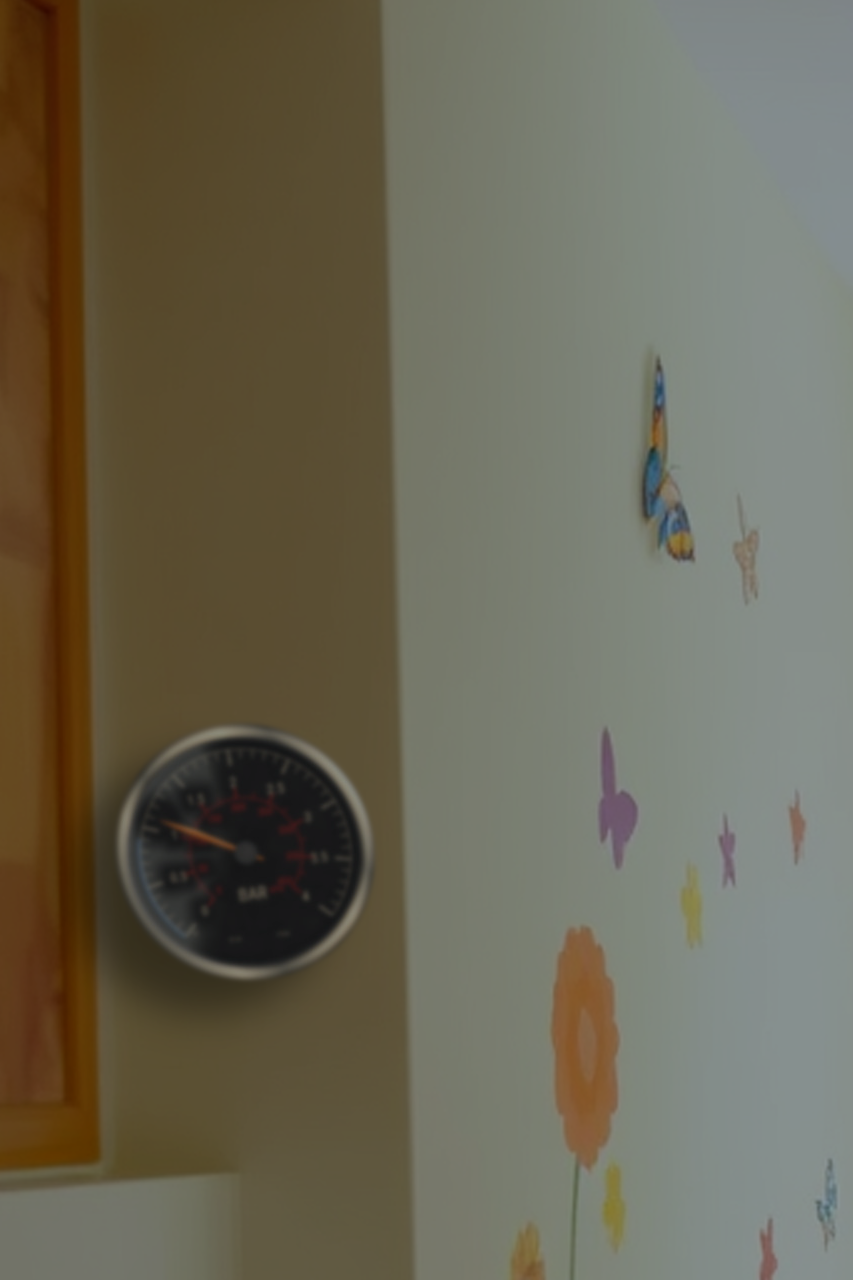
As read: **1.1** bar
